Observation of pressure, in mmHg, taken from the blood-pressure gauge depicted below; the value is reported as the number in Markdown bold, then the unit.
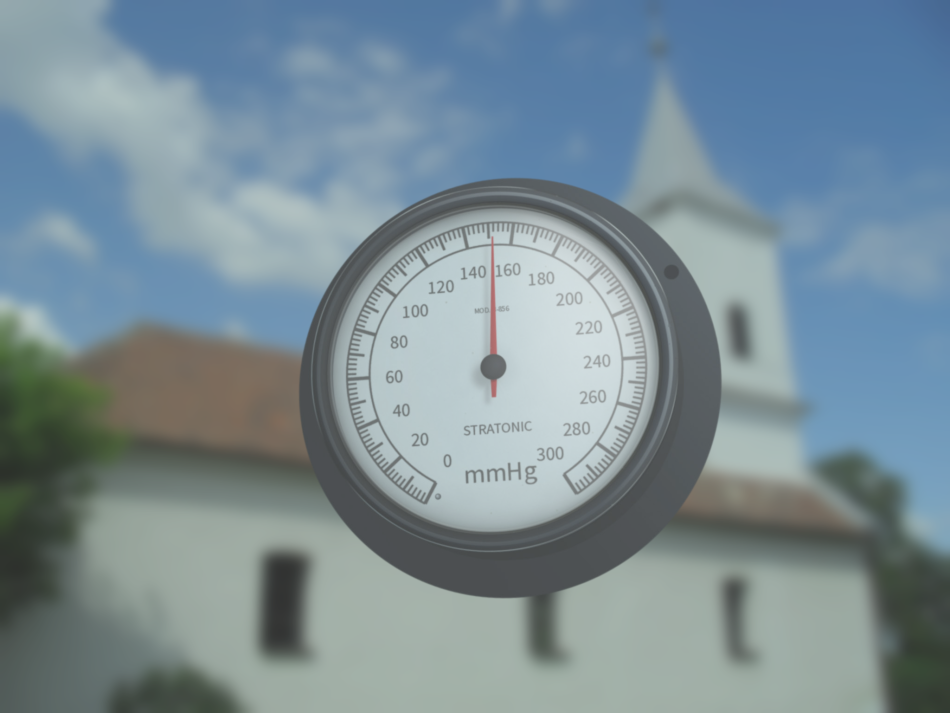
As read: **152** mmHg
